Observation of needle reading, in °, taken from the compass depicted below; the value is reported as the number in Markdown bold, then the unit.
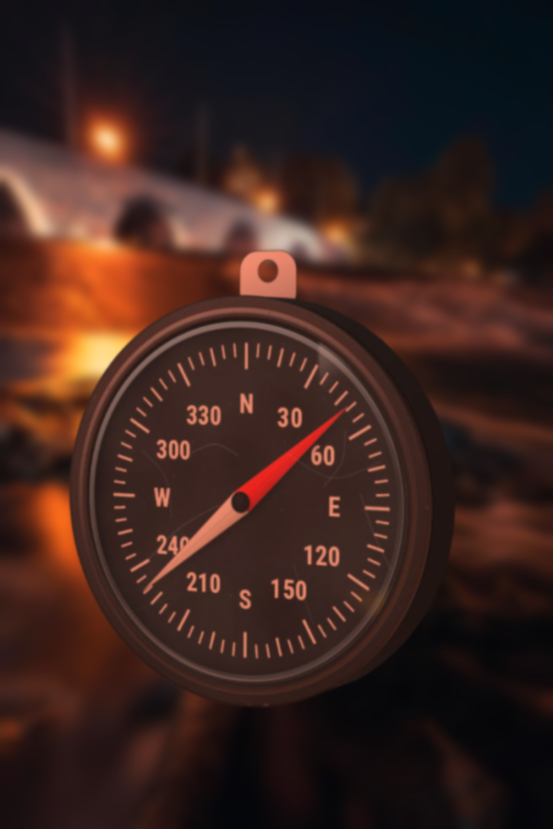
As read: **50** °
